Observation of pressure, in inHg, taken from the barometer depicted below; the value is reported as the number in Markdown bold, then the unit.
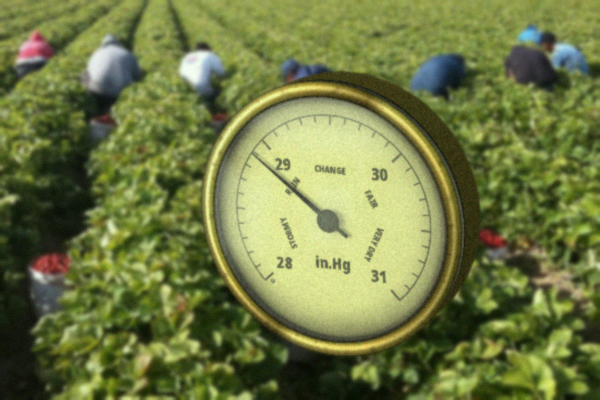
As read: **28.9** inHg
